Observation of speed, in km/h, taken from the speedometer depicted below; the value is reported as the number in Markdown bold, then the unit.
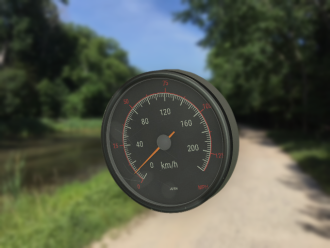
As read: **10** km/h
